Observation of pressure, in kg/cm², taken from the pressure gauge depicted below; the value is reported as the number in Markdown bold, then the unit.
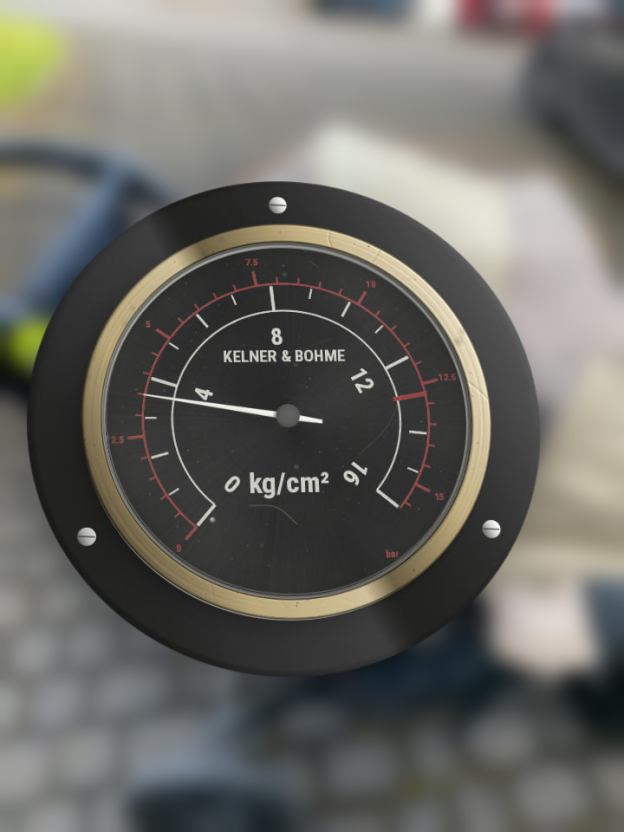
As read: **3.5** kg/cm²
